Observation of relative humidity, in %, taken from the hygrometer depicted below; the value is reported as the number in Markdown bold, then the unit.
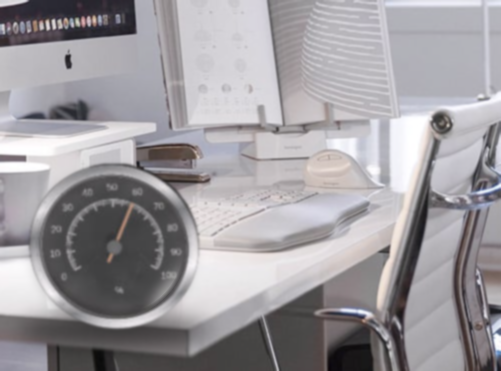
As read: **60** %
